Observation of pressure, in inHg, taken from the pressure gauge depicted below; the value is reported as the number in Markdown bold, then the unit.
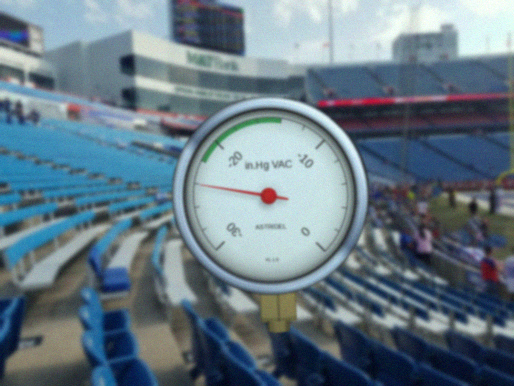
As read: **-24** inHg
